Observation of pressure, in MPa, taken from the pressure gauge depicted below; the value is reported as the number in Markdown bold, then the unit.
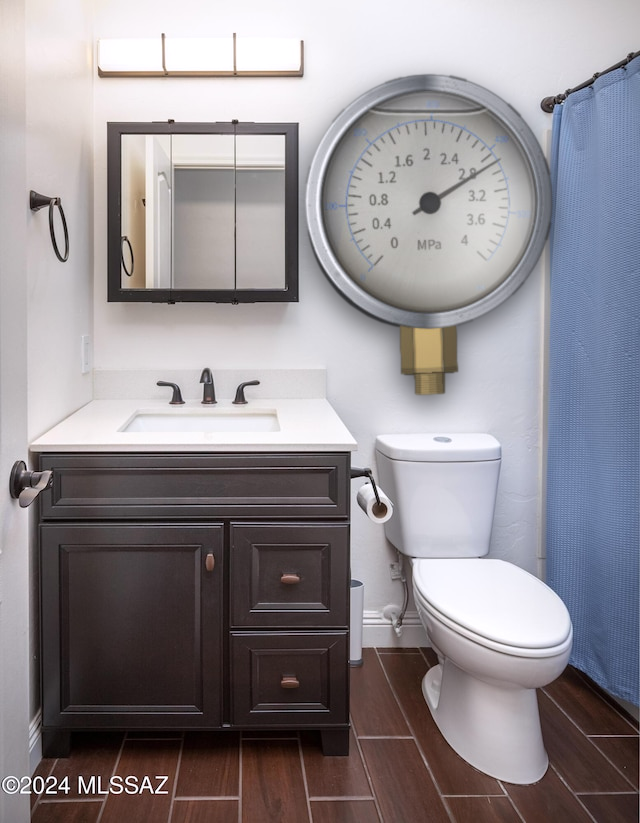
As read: **2.9** MPa
